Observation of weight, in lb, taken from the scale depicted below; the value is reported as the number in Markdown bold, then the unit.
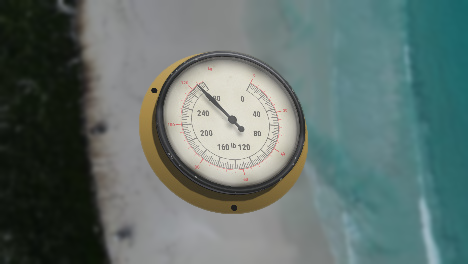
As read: **270** lb
